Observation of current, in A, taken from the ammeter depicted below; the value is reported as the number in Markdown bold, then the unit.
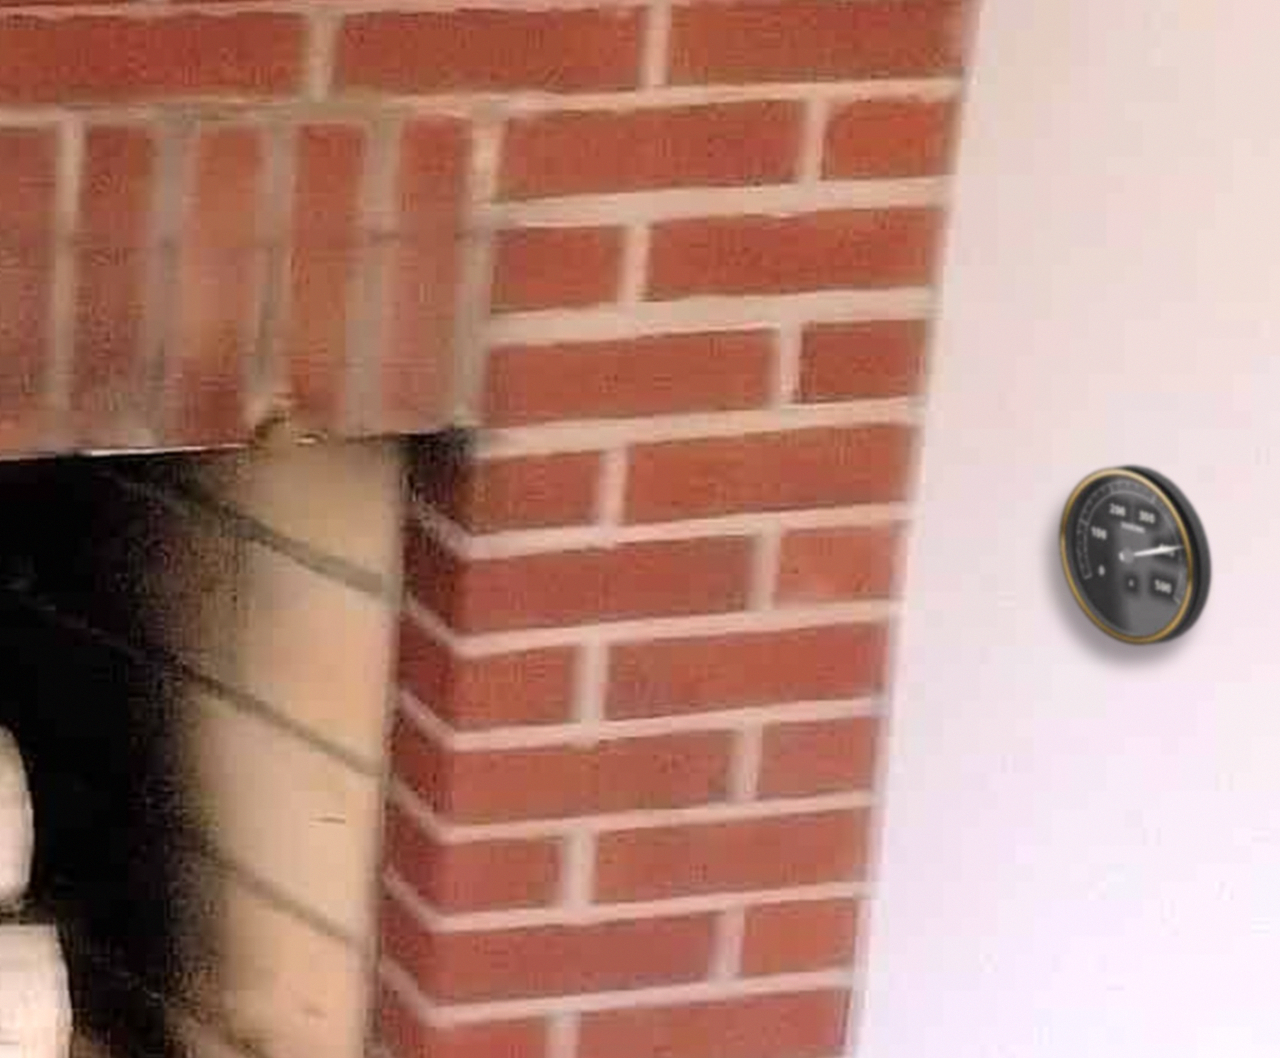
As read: **400** A
